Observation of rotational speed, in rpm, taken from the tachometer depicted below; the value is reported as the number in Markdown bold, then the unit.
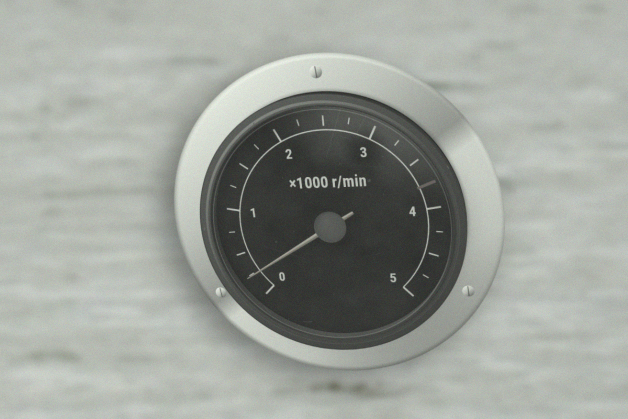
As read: **250** rpm
